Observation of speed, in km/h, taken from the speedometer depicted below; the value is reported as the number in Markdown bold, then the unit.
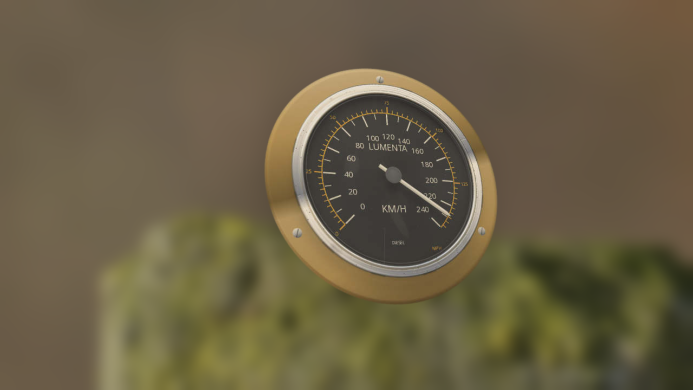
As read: **230** km/h
